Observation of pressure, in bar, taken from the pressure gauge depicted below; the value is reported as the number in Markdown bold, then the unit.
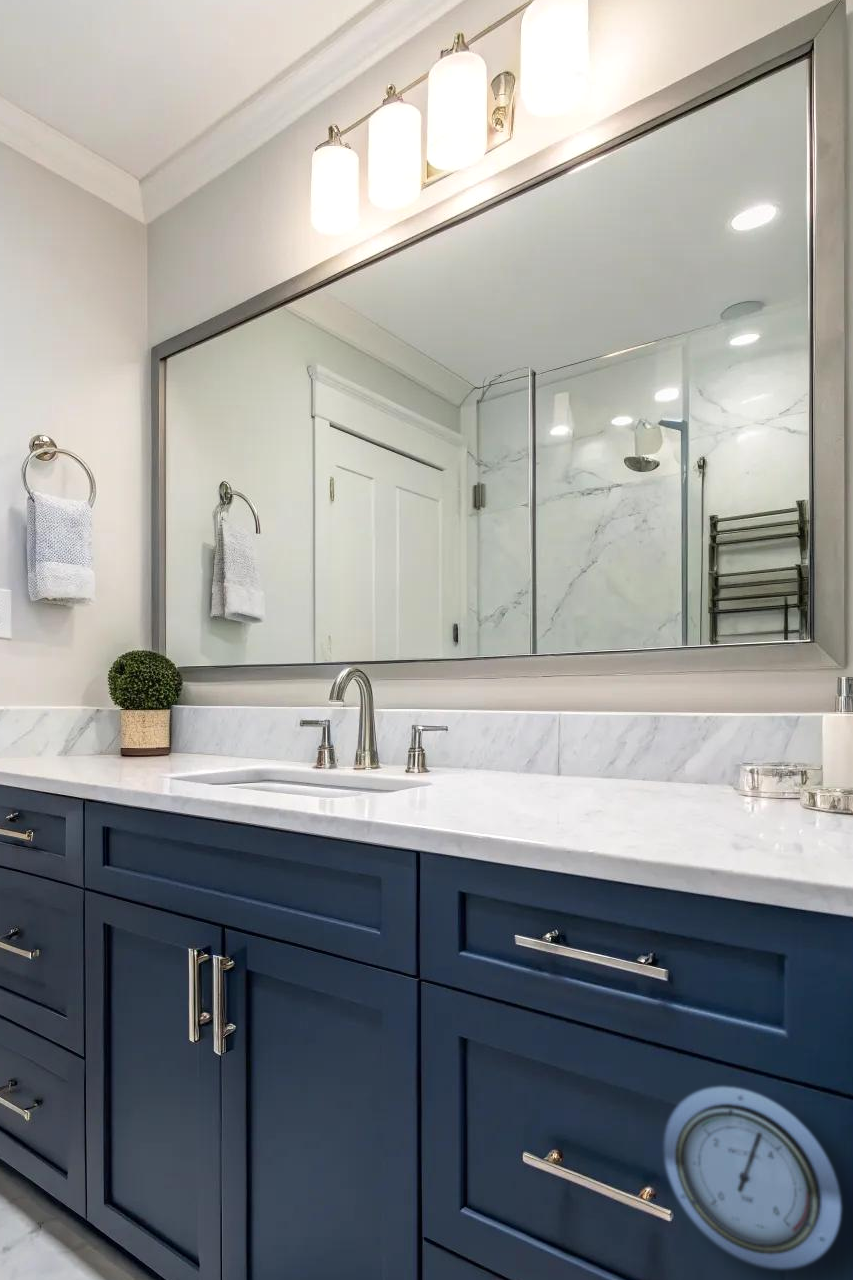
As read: **3.5** bar
